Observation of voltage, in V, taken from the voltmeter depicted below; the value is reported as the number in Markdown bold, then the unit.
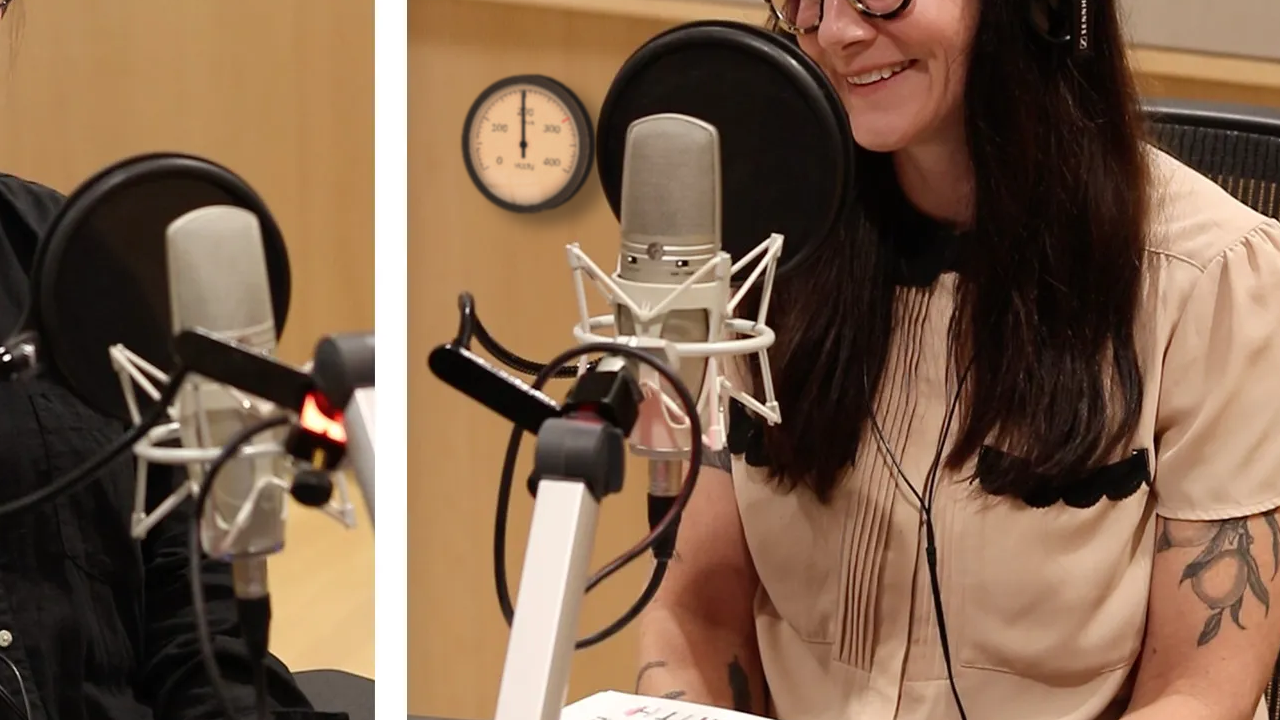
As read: **200** V
